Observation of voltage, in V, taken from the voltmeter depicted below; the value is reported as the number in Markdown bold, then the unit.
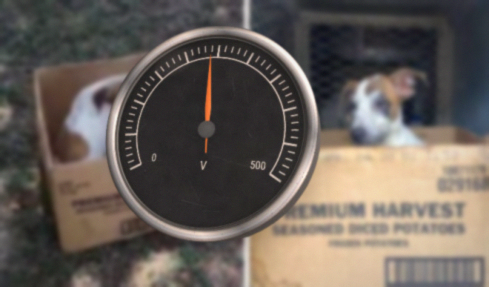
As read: **240** V
